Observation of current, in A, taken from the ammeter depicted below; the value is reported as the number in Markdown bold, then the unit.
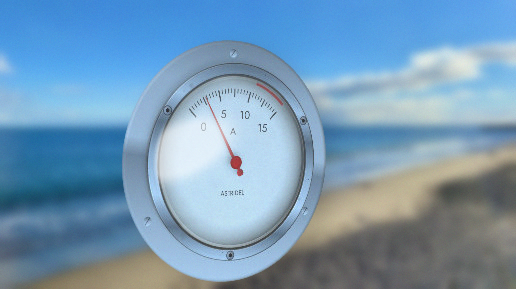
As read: **2.5** A
